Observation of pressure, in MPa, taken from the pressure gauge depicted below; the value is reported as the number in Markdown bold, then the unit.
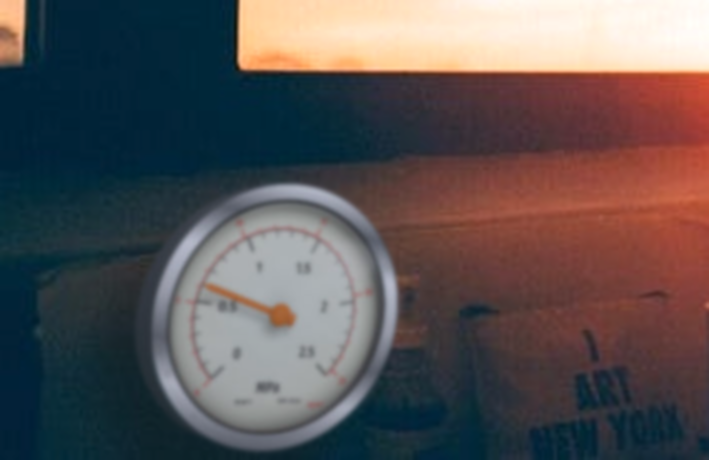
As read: **0.6** MPa
